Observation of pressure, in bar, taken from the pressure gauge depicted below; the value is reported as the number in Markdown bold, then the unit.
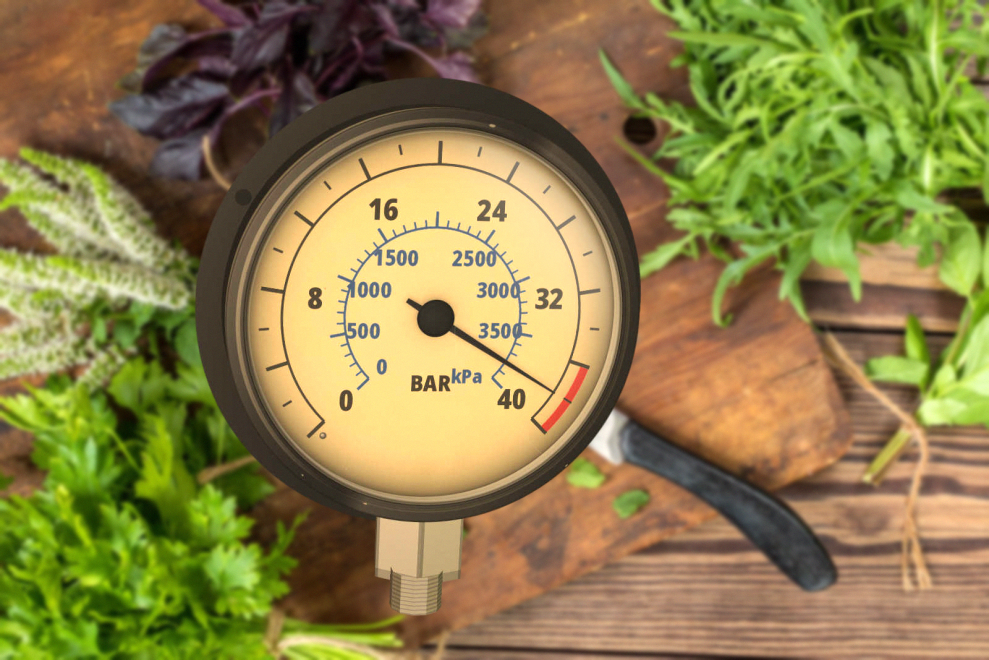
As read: **38** bar
